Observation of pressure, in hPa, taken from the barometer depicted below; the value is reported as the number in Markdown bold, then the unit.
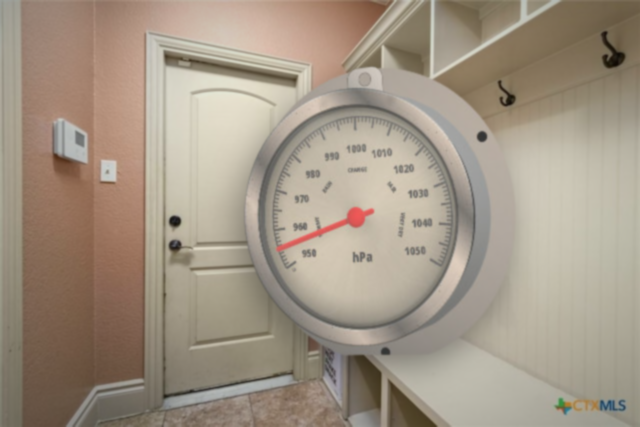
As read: **955** hPa
